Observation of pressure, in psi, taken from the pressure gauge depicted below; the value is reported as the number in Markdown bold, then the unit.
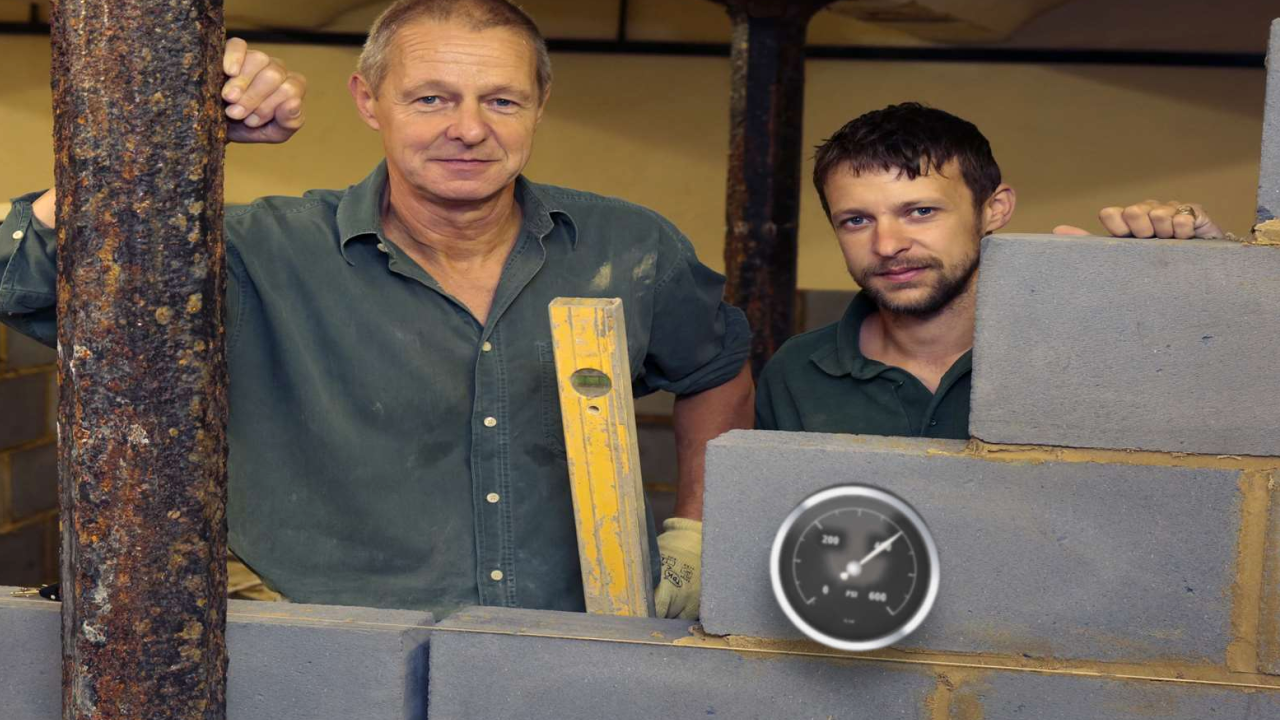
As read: **400** psi
